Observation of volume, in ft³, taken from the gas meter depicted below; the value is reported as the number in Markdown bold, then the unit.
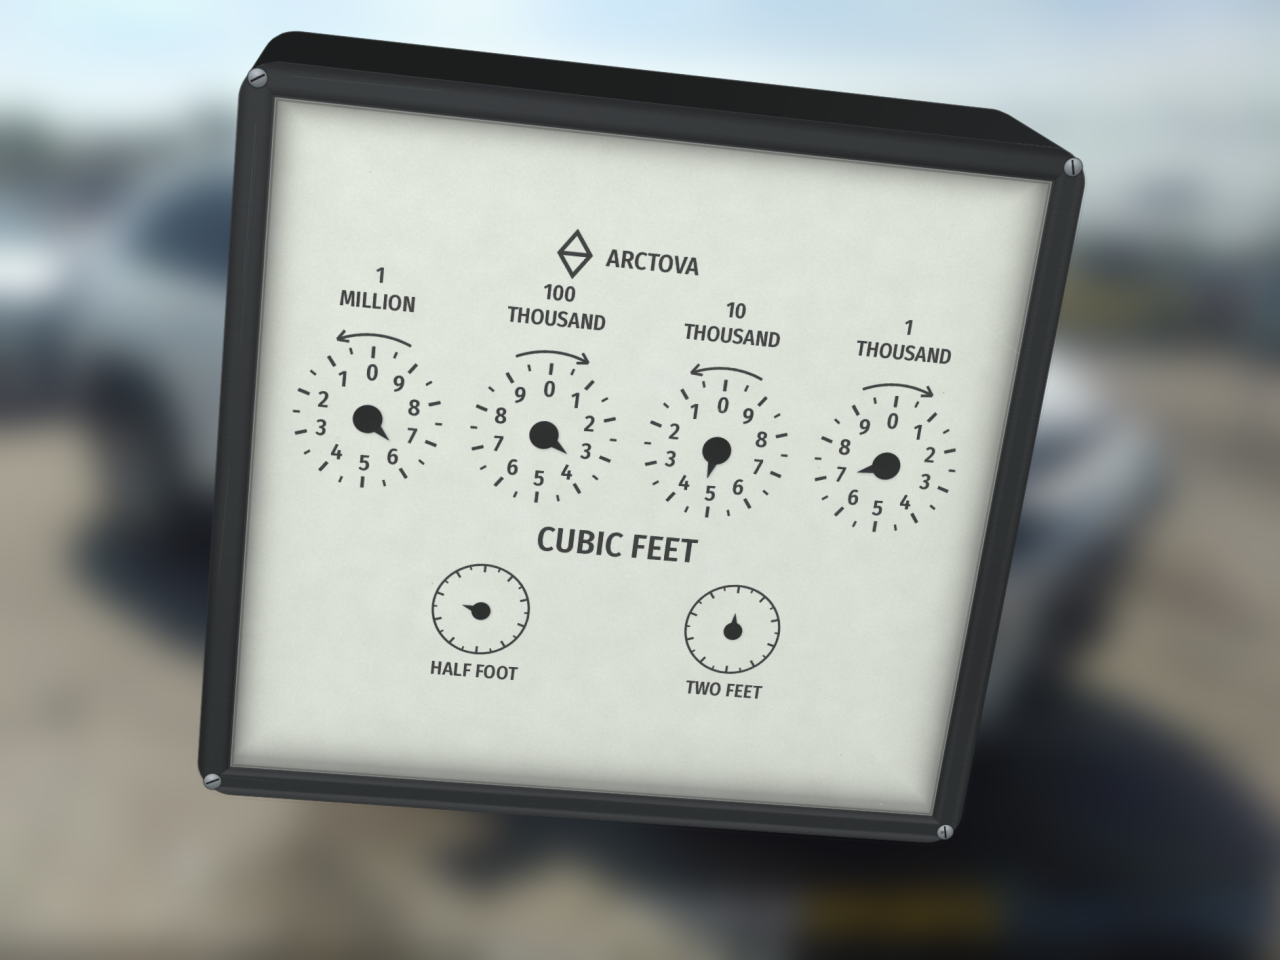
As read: **634700** ft³
